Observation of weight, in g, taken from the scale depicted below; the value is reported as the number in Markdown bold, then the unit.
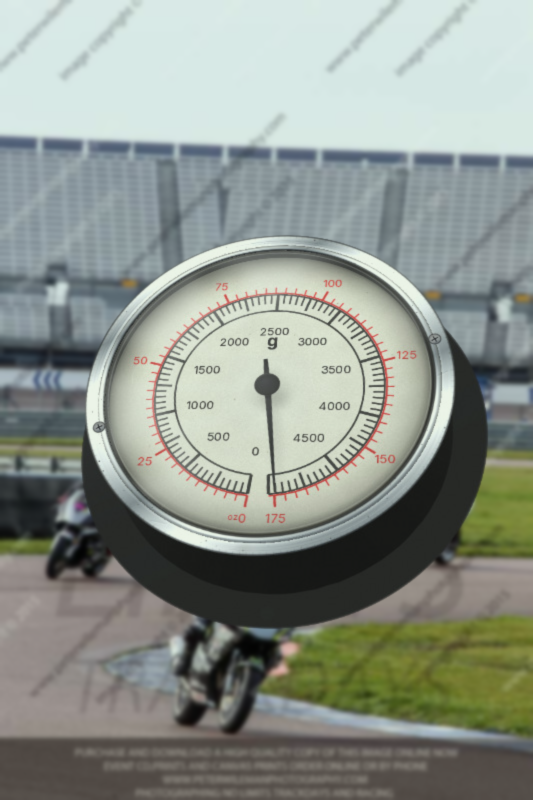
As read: **4950** g
